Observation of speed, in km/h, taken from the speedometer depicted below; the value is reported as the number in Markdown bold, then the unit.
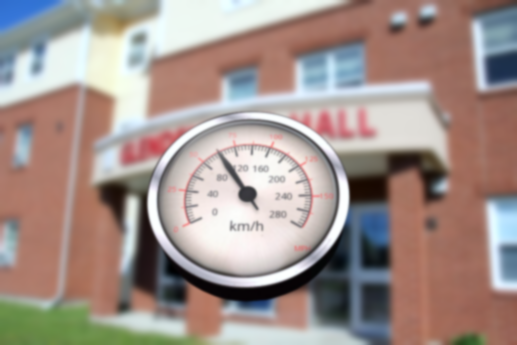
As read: **100** km/h
